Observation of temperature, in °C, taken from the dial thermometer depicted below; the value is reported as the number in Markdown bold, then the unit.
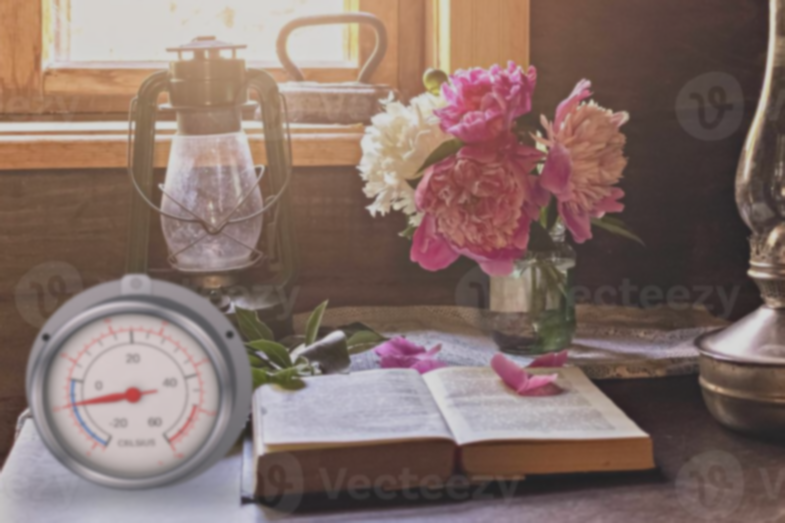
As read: **-6** °C
